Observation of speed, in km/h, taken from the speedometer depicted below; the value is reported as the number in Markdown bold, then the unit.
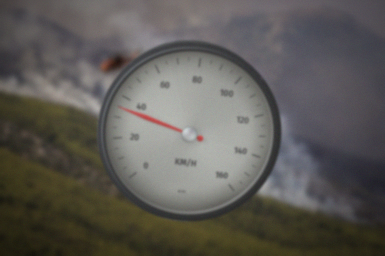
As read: **35** km/h
